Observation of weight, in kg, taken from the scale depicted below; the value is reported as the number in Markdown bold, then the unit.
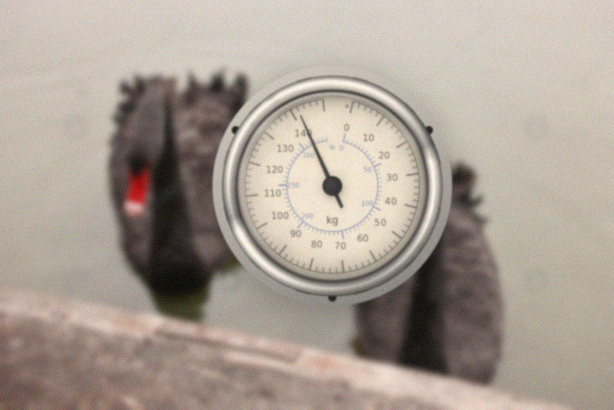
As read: **142** kg
